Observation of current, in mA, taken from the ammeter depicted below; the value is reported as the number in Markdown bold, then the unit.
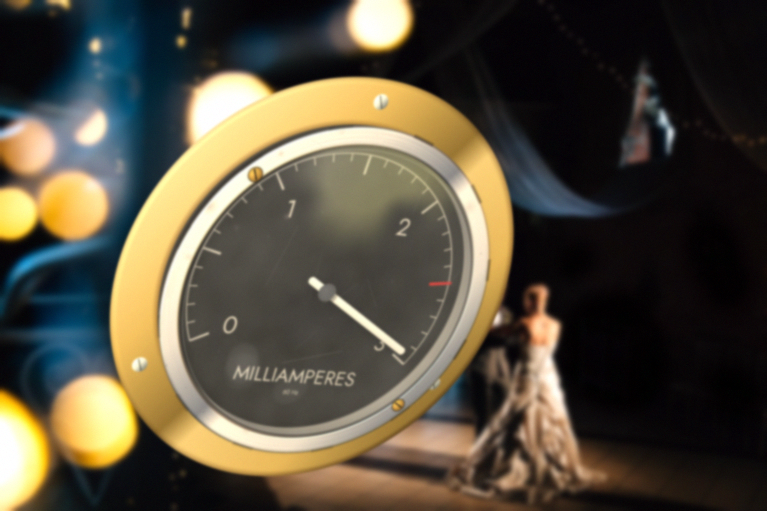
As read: **2.95** mA
